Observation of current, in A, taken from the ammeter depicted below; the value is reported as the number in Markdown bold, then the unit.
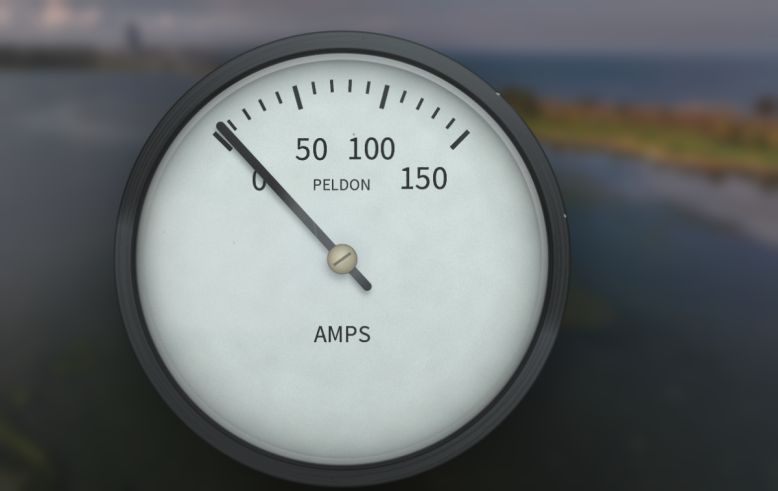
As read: **5** A
